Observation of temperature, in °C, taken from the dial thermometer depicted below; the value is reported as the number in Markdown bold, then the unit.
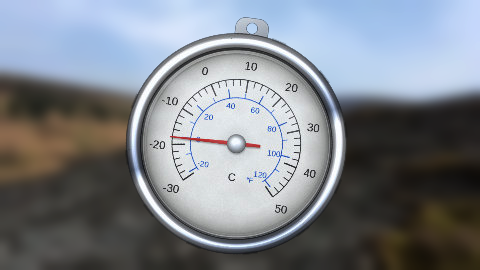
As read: **-18** °C
